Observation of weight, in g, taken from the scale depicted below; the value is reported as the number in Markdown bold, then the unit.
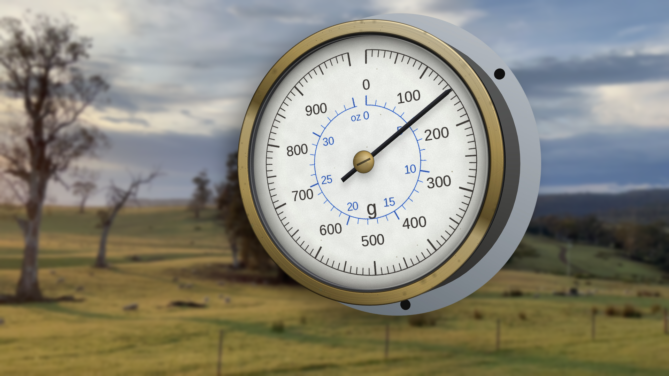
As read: **150** g
